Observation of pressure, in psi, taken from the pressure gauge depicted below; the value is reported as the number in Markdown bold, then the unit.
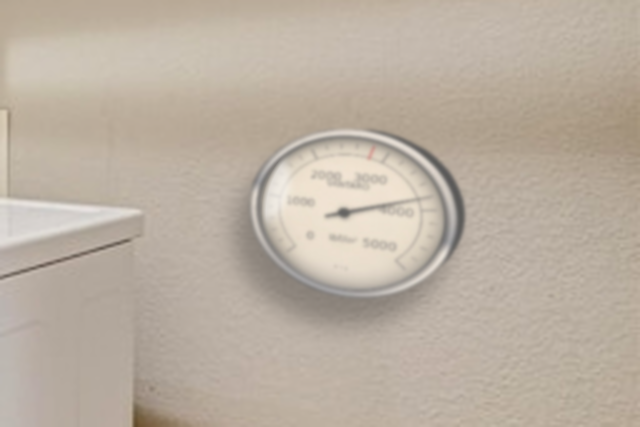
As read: **3800** psi
